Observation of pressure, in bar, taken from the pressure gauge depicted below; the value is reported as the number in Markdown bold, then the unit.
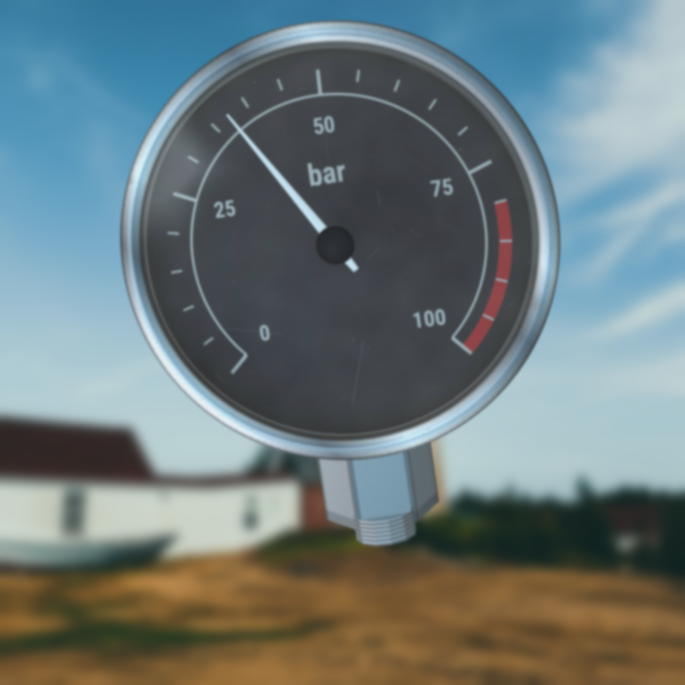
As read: **37.5** bar
